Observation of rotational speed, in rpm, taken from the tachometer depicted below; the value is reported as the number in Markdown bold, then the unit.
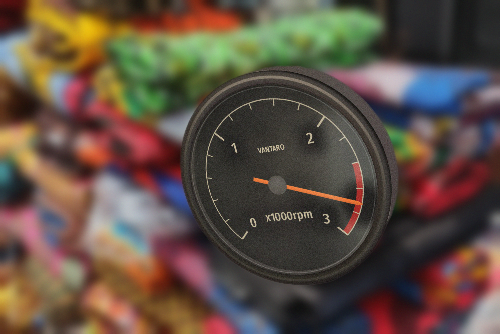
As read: **2700** rpm
